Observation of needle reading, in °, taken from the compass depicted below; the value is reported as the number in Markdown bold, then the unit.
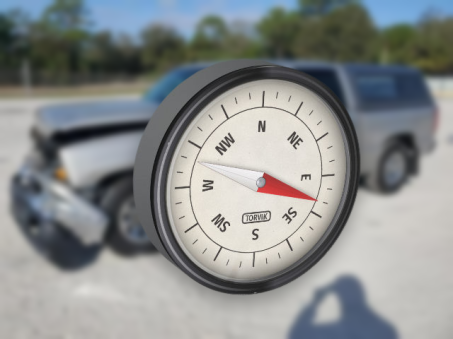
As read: **110** °
